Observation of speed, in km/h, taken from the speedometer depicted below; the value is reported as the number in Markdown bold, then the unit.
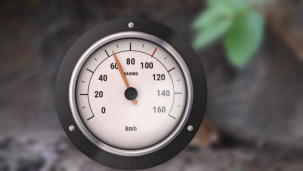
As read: **65** km/h
